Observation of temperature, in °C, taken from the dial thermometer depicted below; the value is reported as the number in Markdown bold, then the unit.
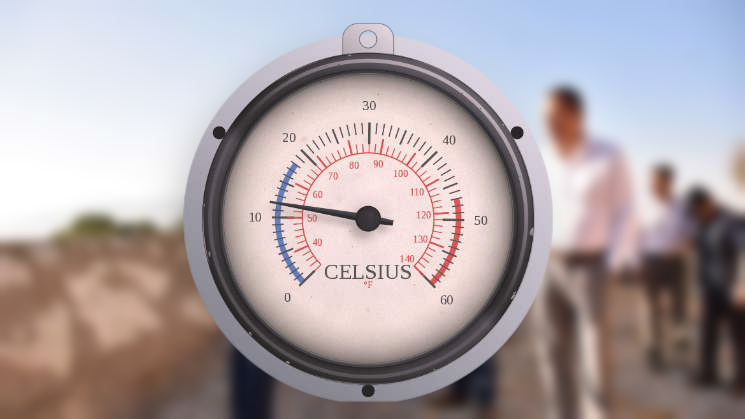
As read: **12** °C
